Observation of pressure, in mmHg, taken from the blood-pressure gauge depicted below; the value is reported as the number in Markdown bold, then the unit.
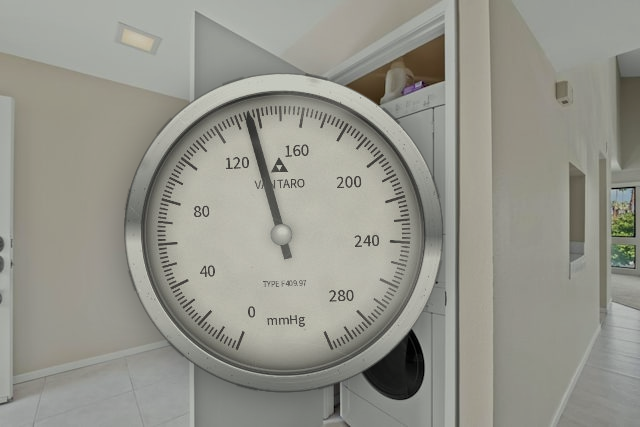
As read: **136** mmHg
